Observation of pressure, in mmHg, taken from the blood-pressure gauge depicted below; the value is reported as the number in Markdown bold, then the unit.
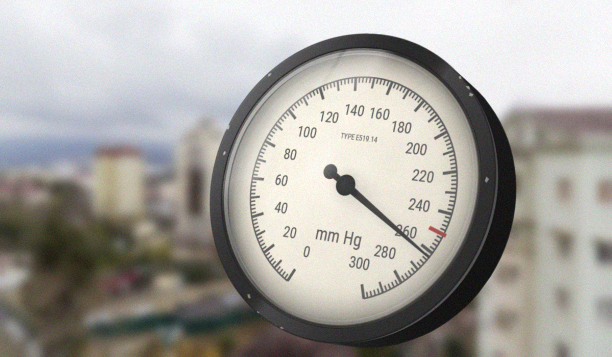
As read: **262** mmHg
